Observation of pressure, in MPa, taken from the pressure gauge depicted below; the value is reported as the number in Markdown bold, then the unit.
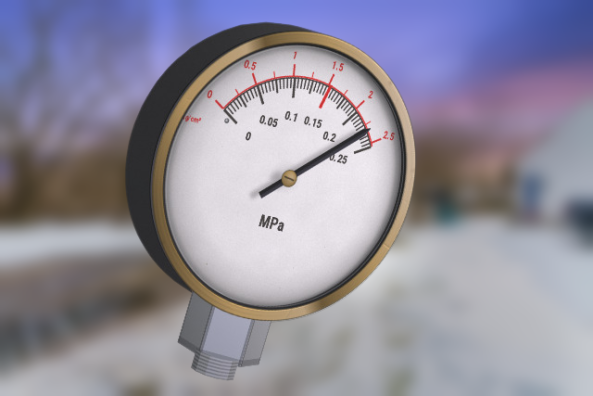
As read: **0.225** MPa
